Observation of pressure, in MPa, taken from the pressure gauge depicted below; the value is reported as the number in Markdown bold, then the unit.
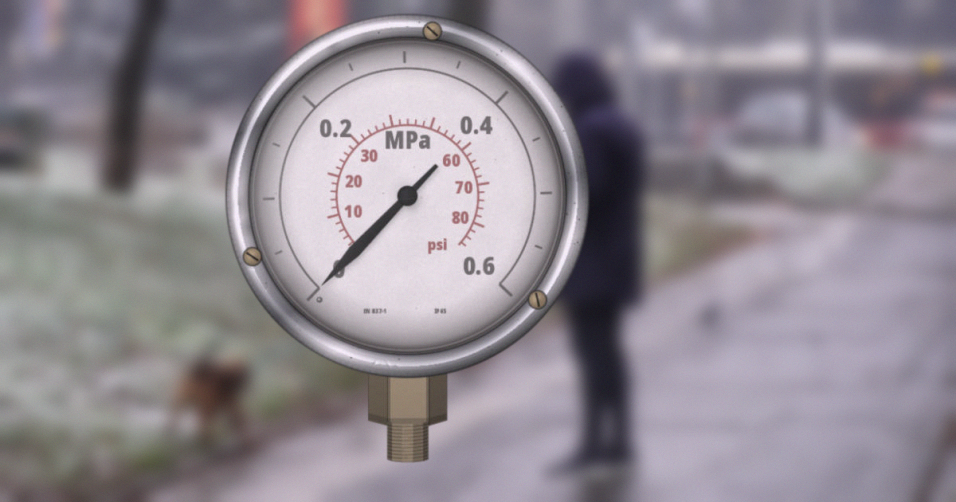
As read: **0** MPa
